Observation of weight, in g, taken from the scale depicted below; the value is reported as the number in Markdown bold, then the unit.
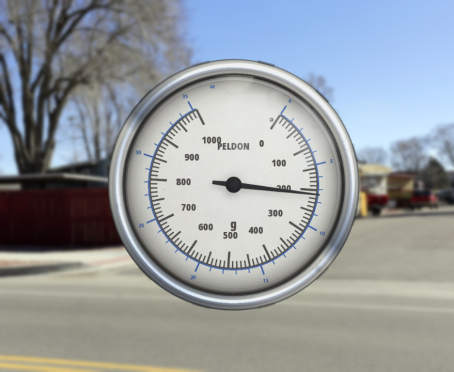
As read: **210** g
